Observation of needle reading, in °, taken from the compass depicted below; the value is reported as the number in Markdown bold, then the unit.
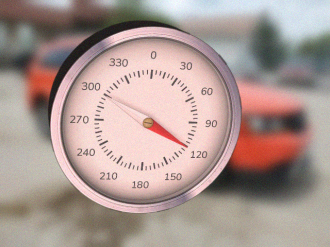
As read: **120** °
